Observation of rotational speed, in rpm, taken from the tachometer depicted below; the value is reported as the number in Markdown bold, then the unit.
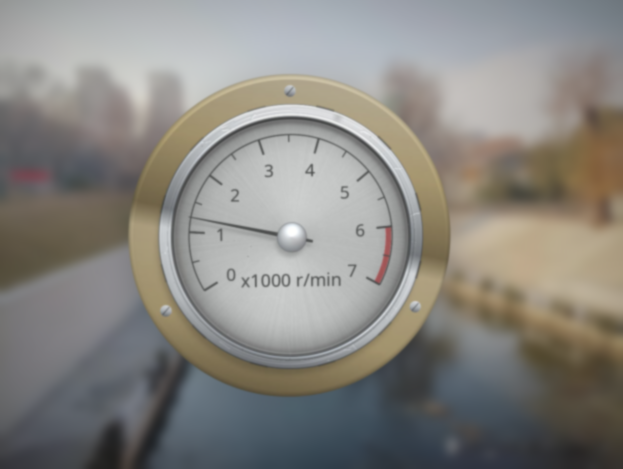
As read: **1250** rpm
